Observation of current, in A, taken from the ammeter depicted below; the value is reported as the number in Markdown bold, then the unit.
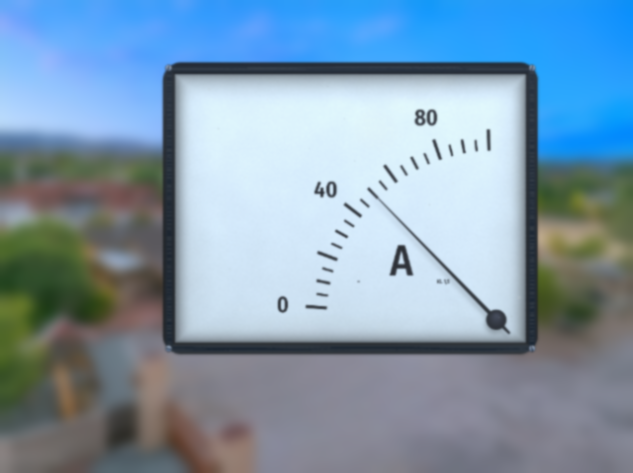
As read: **50** A
